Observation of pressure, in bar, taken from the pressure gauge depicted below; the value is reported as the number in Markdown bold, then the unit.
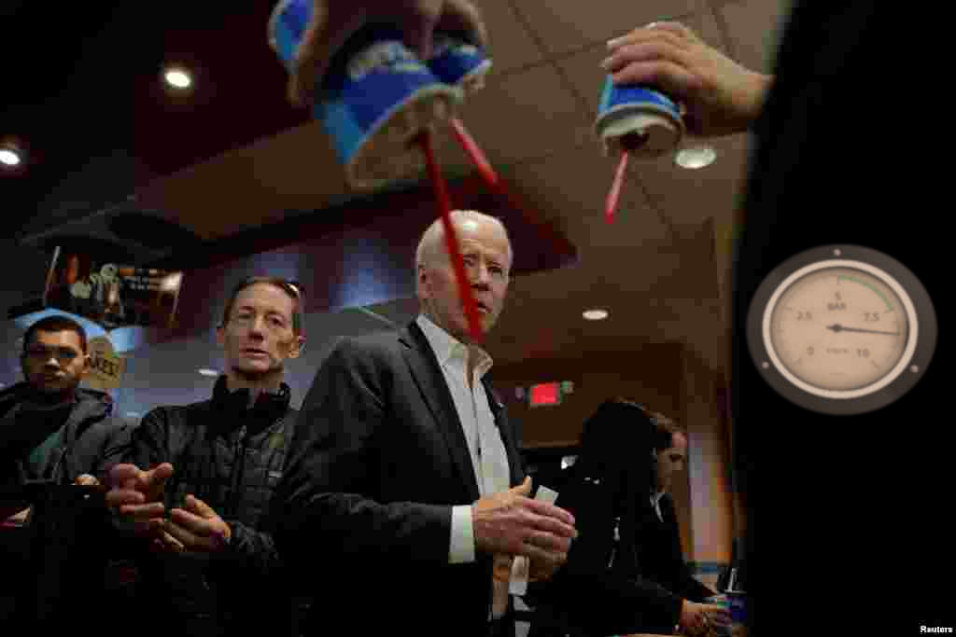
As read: **8.5** bar
